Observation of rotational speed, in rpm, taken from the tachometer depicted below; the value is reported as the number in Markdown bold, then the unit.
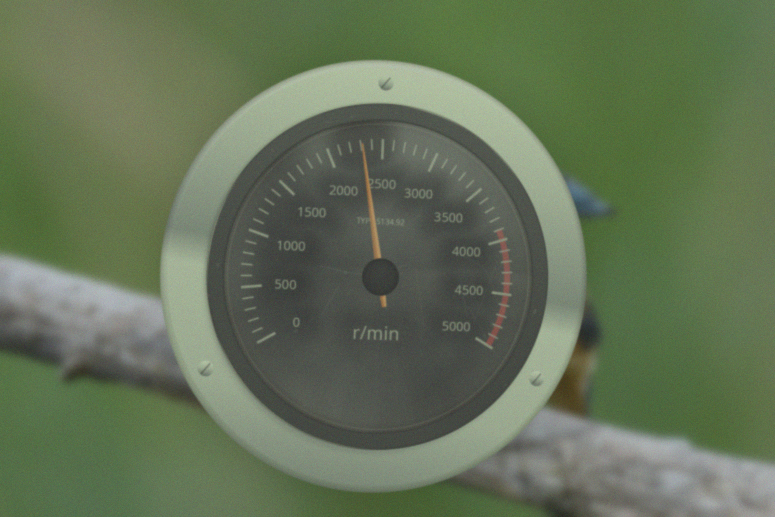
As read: **2300** rpm
